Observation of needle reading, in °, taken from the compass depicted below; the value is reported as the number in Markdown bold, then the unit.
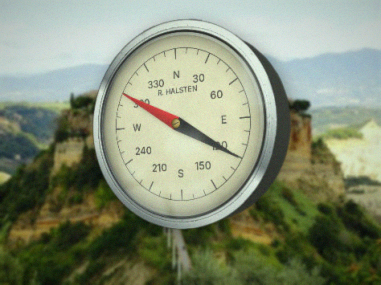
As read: **300** °
